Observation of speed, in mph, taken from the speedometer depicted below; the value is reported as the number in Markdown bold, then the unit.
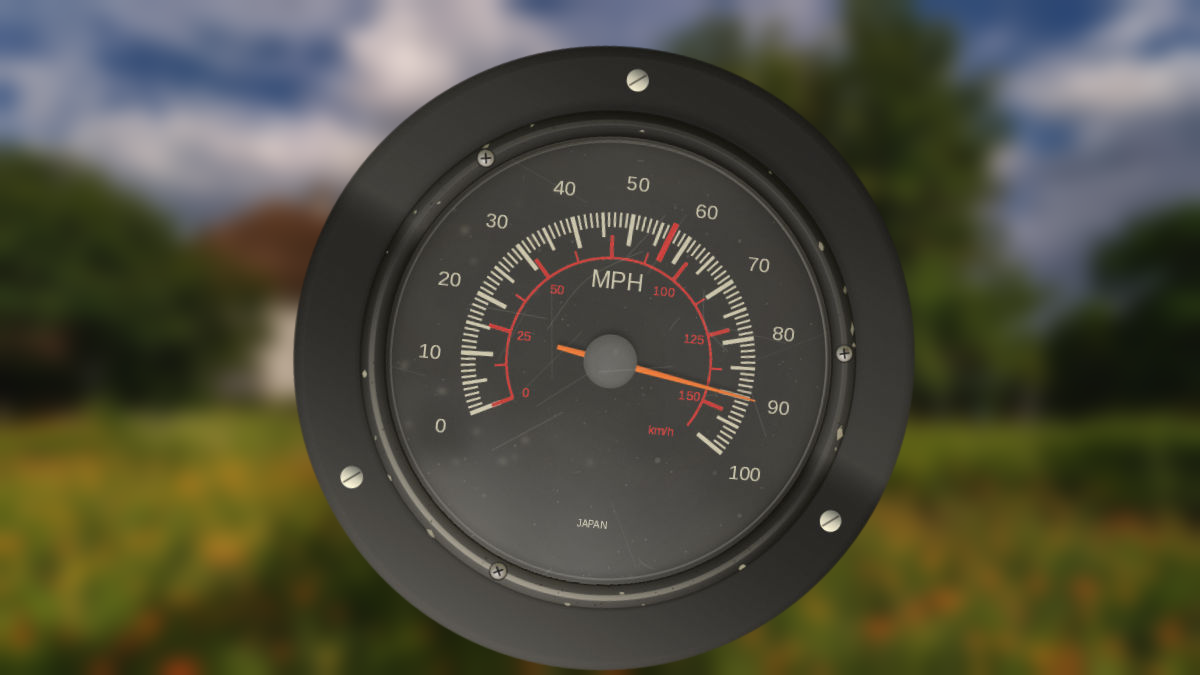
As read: **90** mph
